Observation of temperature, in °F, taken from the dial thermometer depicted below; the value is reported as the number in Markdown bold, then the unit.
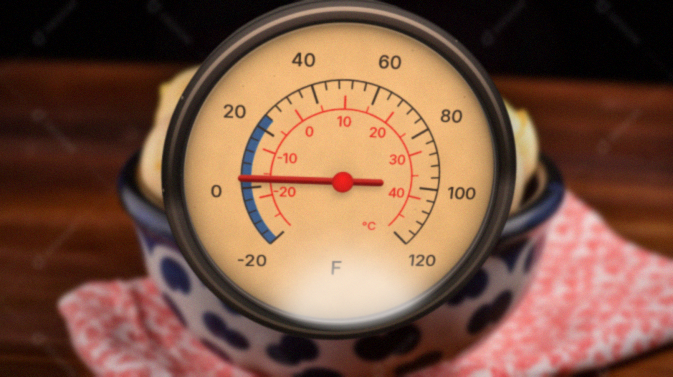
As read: **4** °F
